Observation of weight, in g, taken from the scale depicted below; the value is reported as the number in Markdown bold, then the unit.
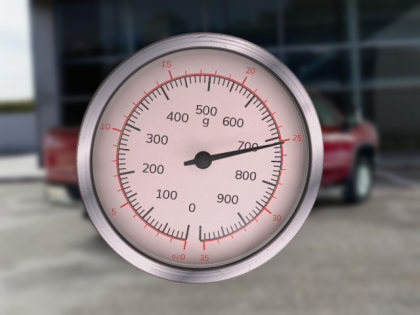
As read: **710** g
